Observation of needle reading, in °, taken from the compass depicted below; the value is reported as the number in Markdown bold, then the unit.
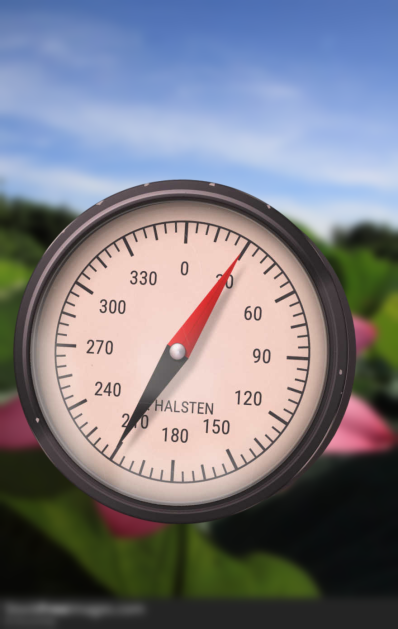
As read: **30** °
